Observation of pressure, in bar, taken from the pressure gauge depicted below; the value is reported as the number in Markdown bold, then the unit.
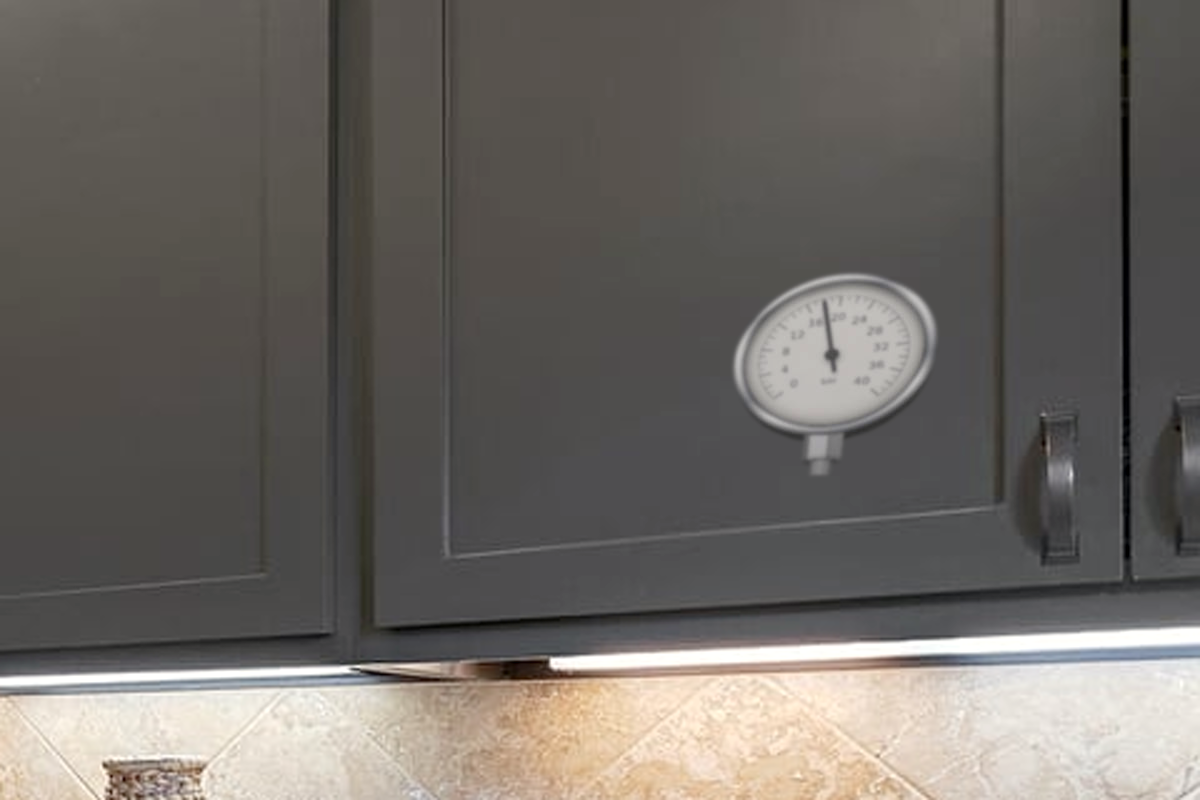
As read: **18** bar
